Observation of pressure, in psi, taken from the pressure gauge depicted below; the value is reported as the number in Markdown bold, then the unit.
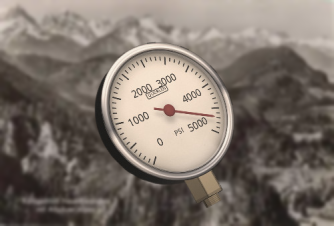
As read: **4700** psi
